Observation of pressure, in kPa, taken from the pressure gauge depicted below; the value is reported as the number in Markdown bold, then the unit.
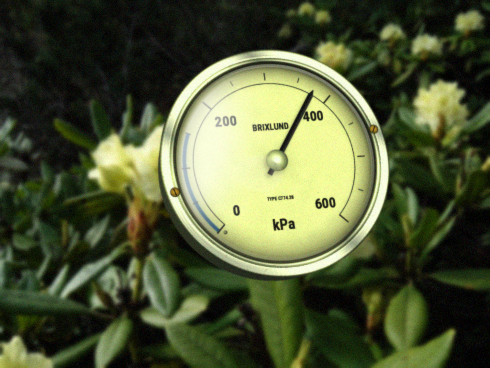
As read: **375** kPa
